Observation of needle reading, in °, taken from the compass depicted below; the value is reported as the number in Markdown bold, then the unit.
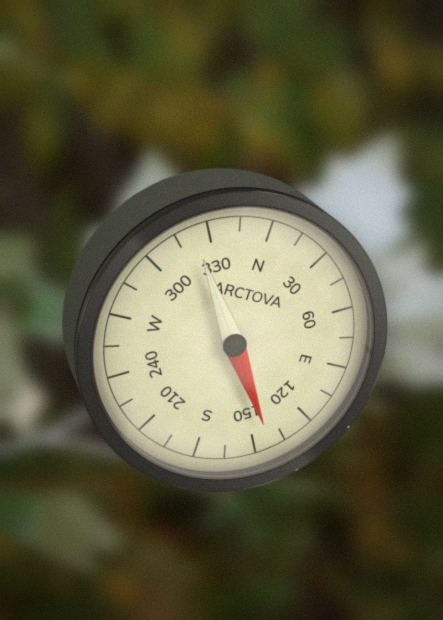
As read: **142.5** °
